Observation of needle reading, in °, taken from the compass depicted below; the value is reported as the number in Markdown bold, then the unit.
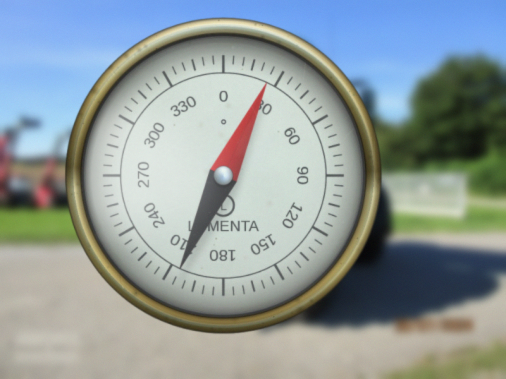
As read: **25** °
